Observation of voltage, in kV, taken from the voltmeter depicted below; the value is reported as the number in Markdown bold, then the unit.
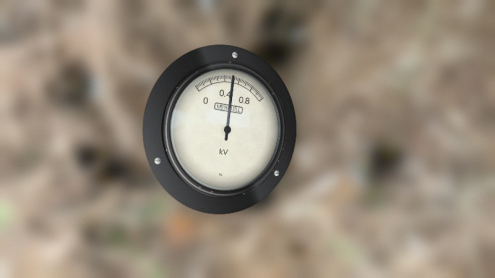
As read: **0.5** kV
